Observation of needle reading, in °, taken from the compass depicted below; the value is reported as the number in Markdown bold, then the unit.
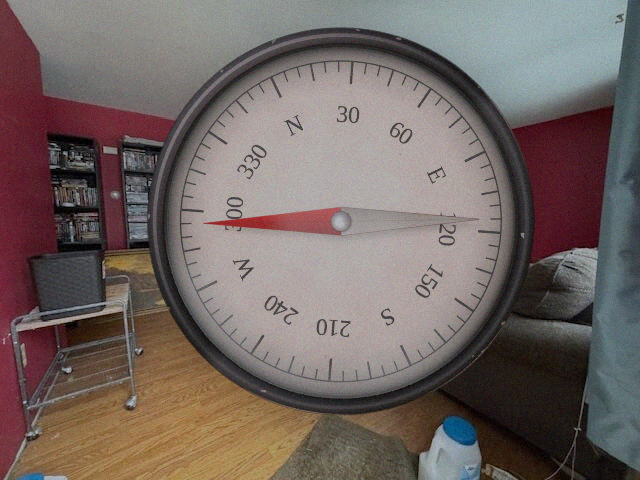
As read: **295** °
